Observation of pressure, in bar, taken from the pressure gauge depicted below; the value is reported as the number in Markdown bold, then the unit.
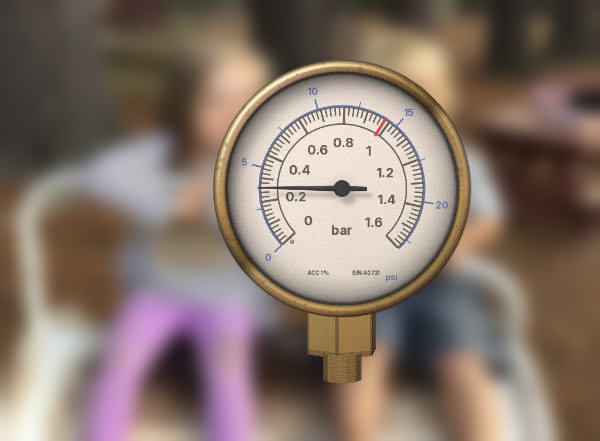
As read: **0.26** bar
